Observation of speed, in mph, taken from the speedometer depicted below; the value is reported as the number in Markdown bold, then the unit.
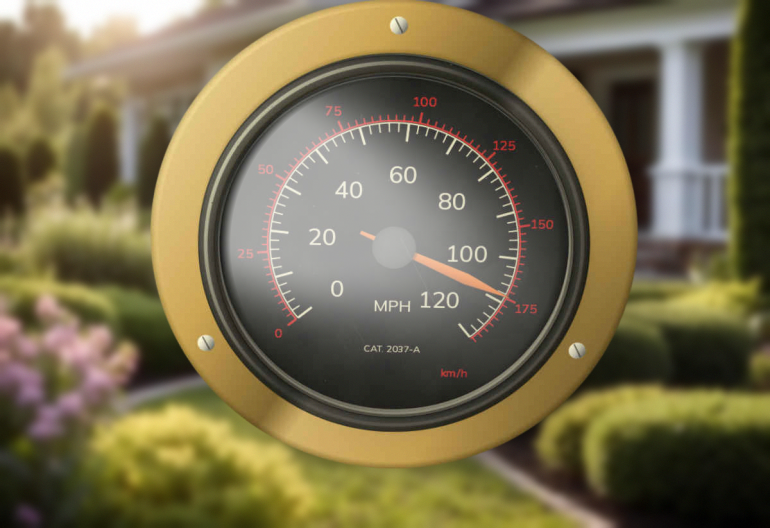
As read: **108** mph
